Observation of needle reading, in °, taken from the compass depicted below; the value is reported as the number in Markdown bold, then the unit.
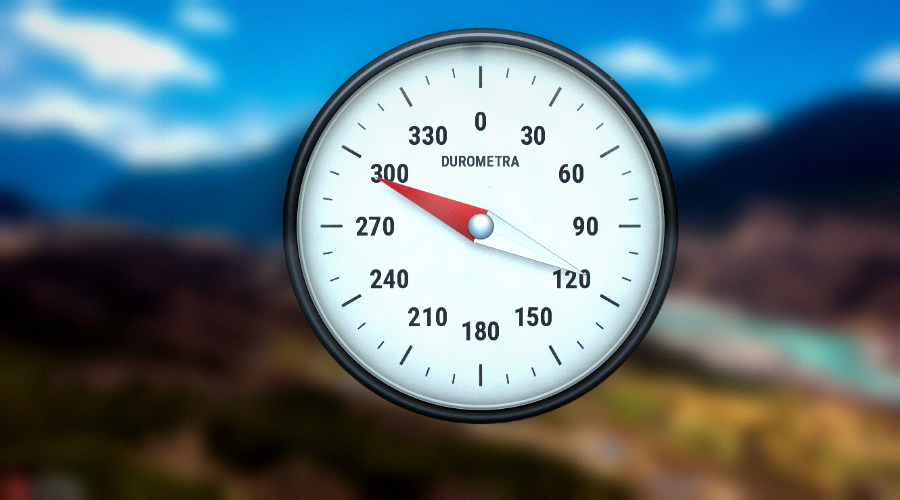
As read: **295** °
